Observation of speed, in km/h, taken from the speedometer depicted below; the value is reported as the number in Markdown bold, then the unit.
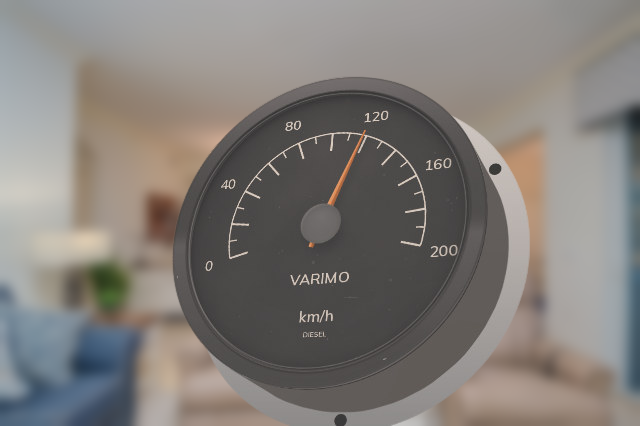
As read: **120** km/h
